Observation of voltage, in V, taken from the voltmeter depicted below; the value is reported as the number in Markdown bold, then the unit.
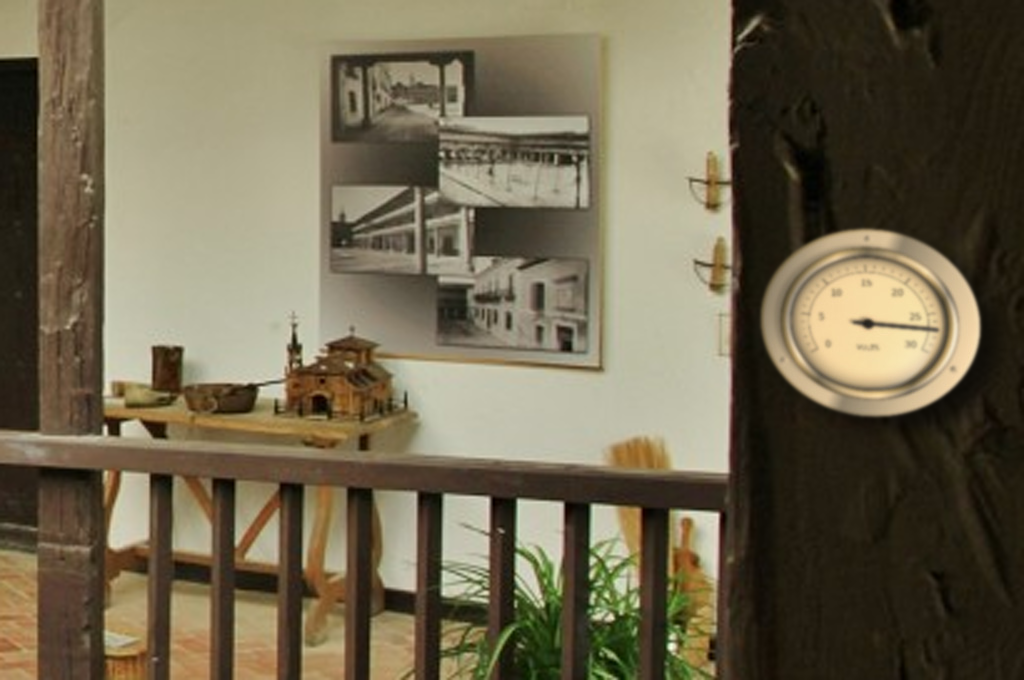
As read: **27** V
